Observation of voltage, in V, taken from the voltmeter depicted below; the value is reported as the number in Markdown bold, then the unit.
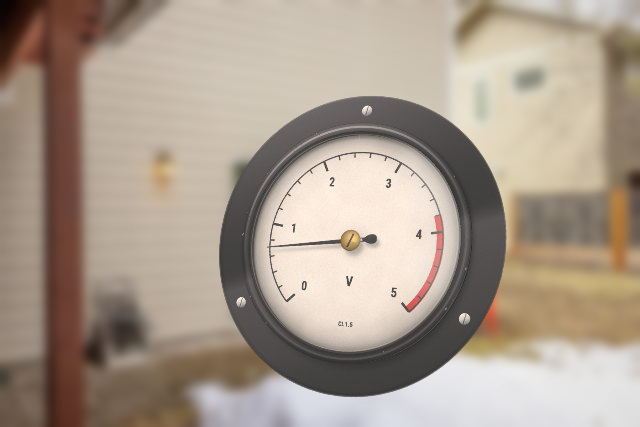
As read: **0.7** V
